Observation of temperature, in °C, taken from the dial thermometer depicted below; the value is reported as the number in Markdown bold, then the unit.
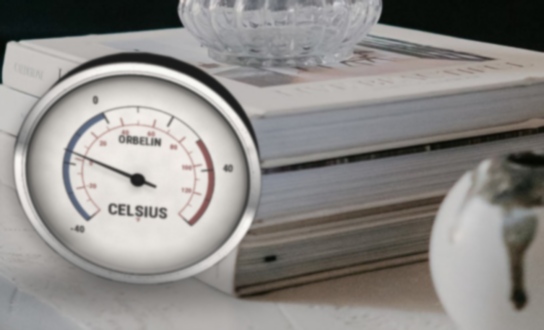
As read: **-15** °C
